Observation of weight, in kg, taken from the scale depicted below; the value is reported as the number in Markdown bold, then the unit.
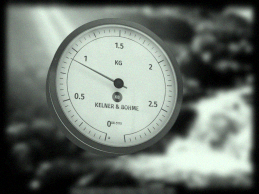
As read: **0.9** kg
